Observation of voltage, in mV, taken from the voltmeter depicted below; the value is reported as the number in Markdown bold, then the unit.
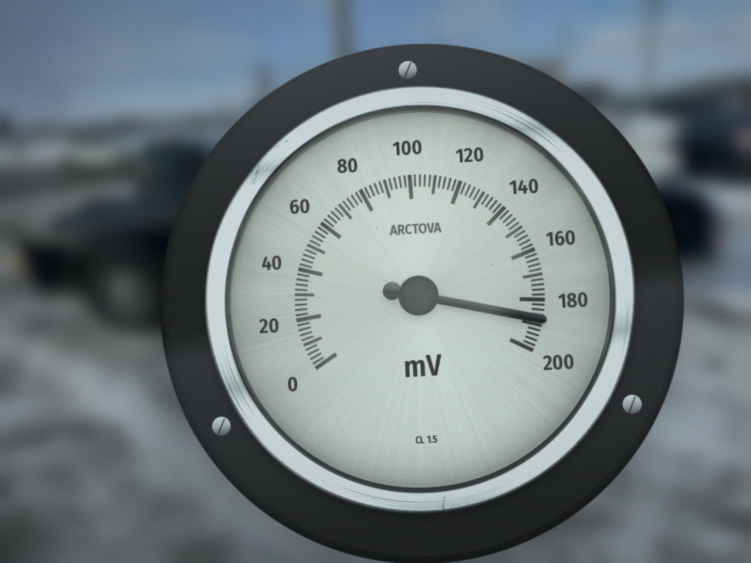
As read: **188** mV
